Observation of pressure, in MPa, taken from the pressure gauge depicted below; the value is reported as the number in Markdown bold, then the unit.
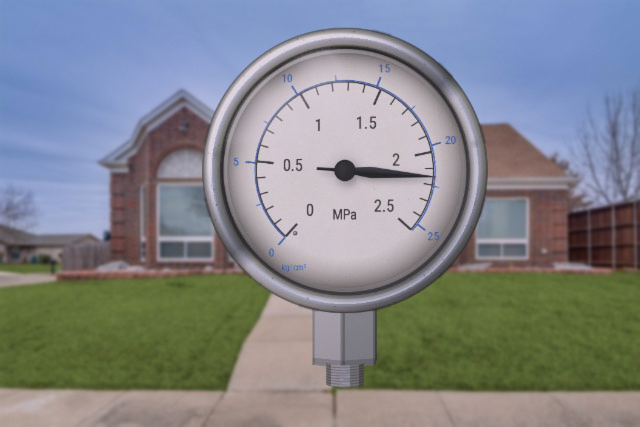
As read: **2.15** MPa
